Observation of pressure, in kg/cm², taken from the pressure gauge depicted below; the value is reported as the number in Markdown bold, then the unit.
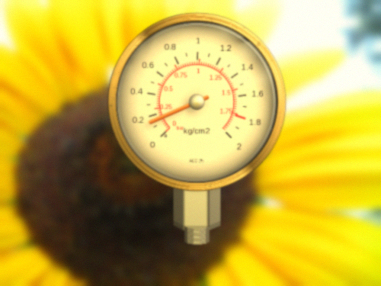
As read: **0.15** kg/cm²
